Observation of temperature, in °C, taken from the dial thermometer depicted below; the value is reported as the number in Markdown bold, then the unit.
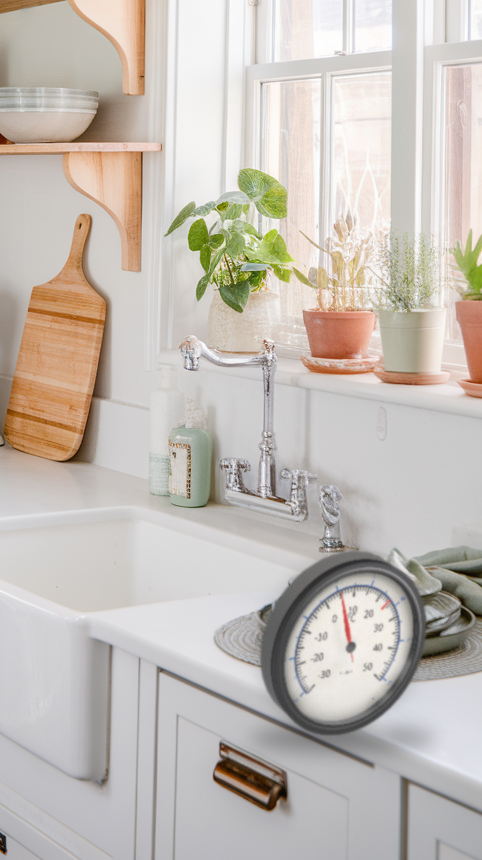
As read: **5** °C
